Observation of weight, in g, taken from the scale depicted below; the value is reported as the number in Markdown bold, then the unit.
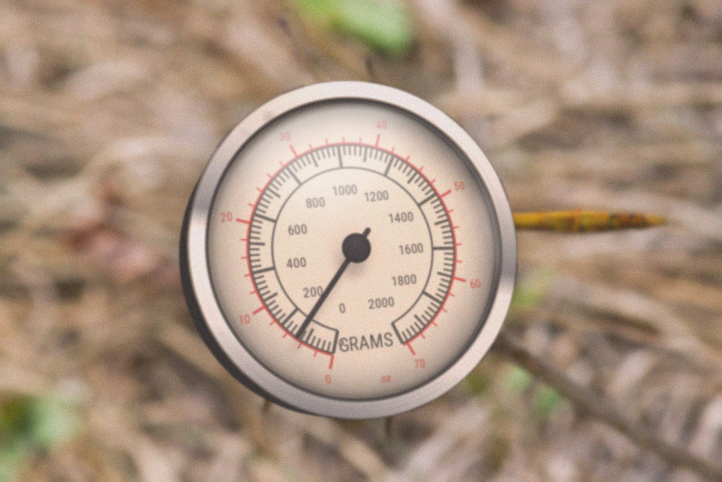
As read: **140** g
